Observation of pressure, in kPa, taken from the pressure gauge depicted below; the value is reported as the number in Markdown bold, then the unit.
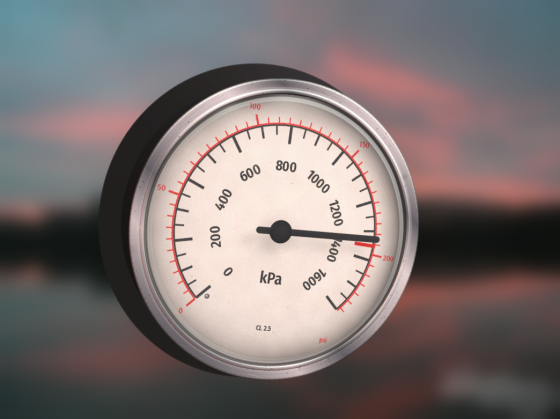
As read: **1325** kPa
